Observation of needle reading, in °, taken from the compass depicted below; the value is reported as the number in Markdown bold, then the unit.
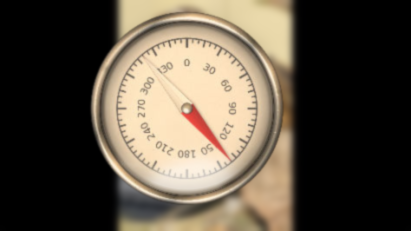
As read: **140** °
